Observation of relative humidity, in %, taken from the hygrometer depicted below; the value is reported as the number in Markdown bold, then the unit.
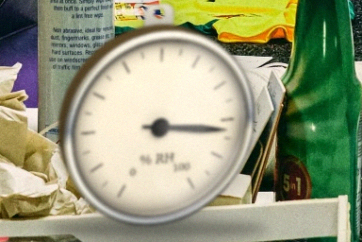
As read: **82.5** %
